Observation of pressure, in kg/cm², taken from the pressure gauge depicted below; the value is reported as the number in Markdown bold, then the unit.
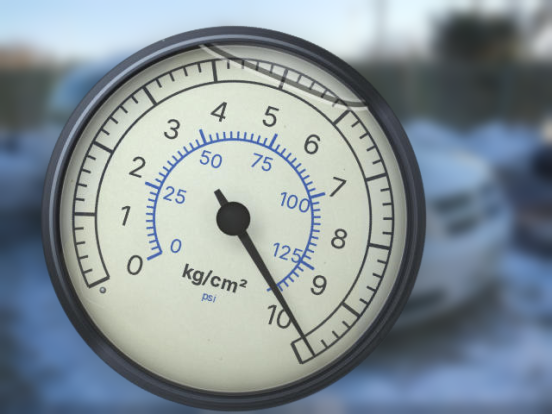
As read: **9.8** kg/cm²
